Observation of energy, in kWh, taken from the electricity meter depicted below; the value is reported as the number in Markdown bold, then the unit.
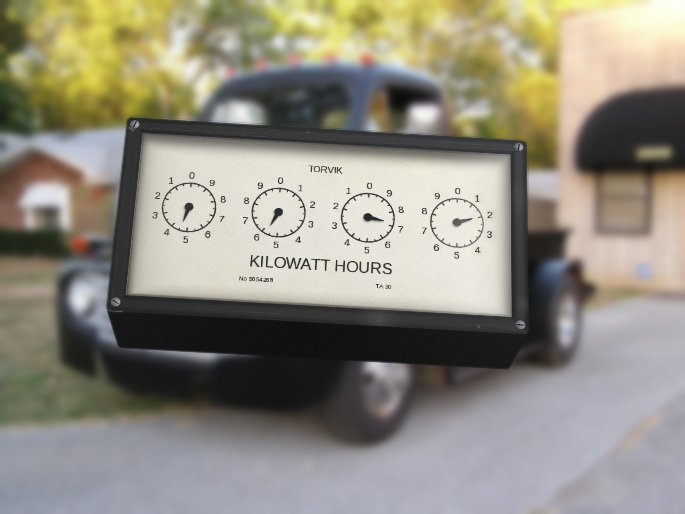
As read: **4572** kWh
